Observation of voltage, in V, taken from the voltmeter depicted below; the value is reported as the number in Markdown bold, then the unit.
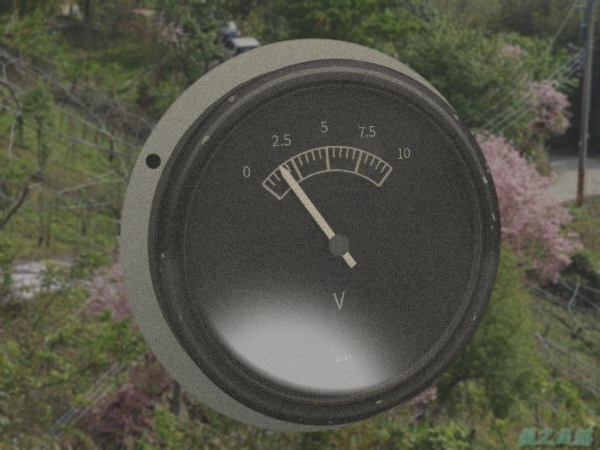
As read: **1.5** V
